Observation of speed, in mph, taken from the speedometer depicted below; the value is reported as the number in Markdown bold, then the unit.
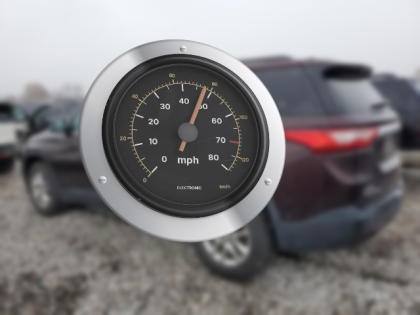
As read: **47.5** mph
